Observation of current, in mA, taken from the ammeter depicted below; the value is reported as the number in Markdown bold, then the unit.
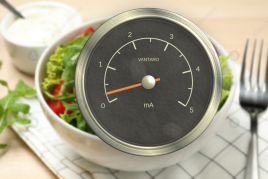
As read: **0.25** mA
